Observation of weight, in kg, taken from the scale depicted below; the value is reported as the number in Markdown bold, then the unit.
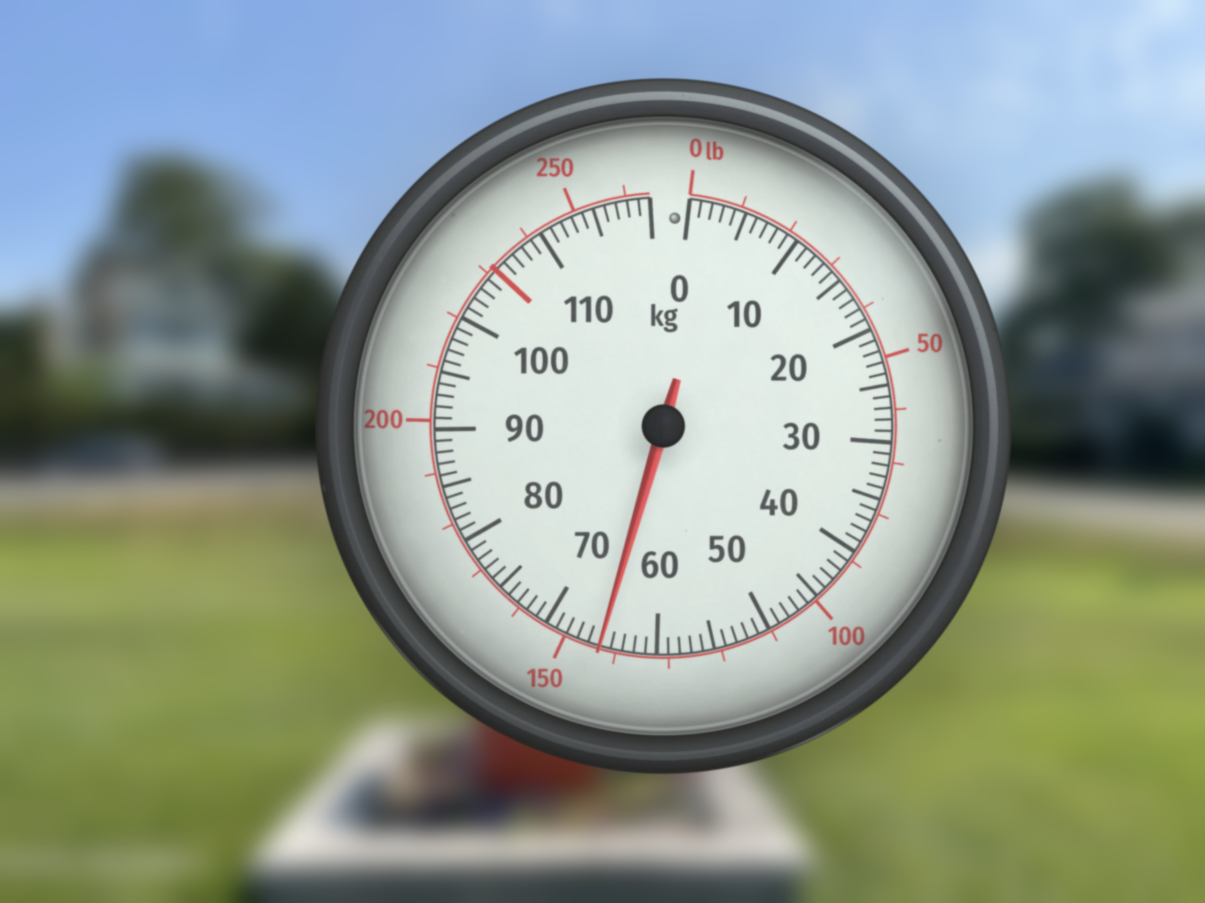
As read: **65** kg
